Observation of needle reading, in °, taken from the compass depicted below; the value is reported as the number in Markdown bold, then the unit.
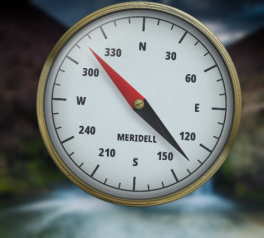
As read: **315** °
